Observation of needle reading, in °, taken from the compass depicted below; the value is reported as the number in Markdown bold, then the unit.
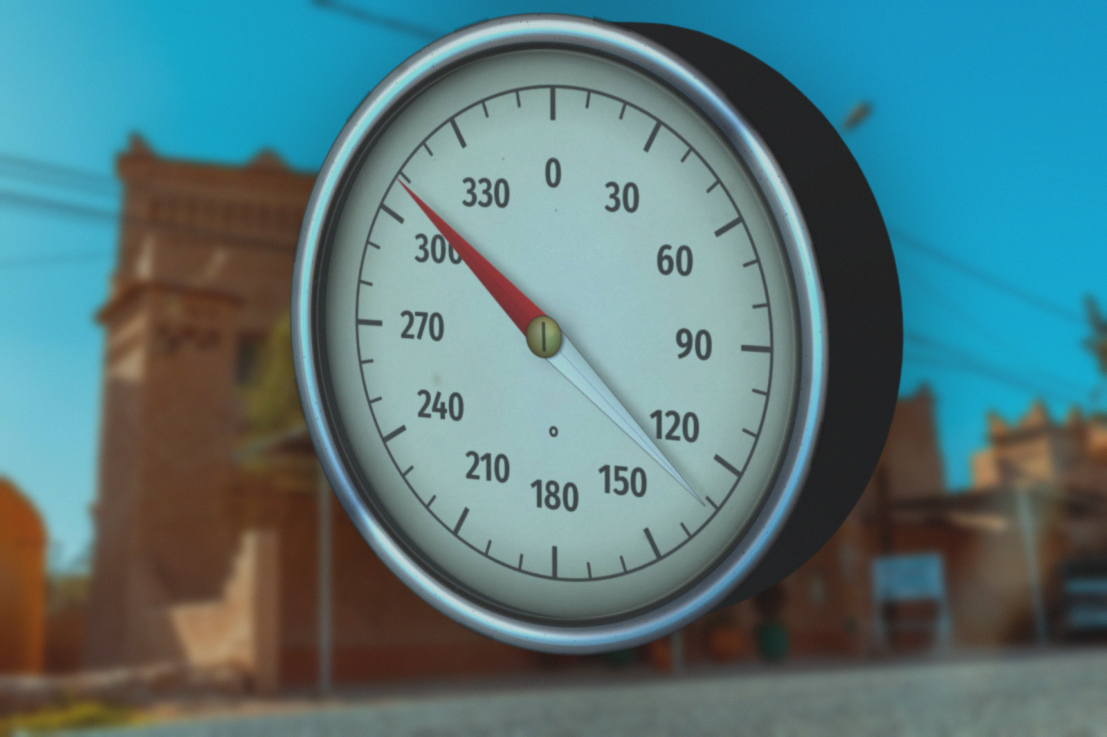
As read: **310** °
